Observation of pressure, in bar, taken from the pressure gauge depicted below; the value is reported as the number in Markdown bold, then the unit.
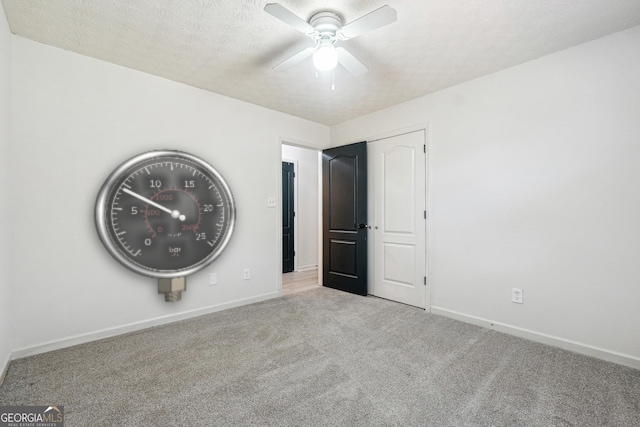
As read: **7** bar
